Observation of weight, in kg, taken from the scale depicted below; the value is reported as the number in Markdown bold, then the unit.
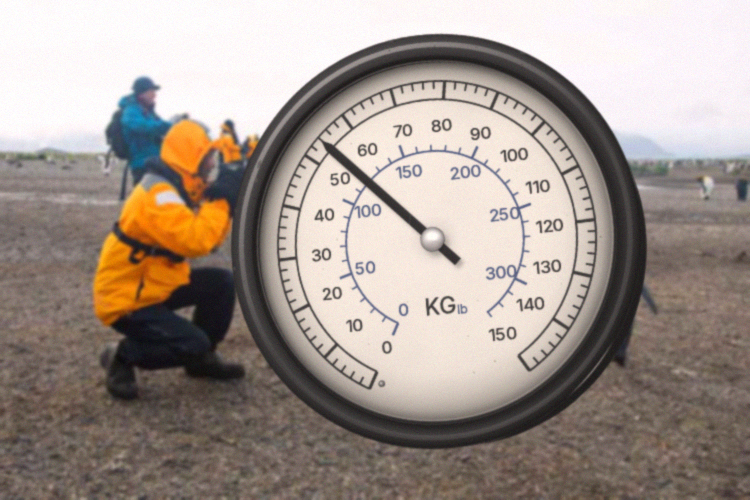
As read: **54** kg
